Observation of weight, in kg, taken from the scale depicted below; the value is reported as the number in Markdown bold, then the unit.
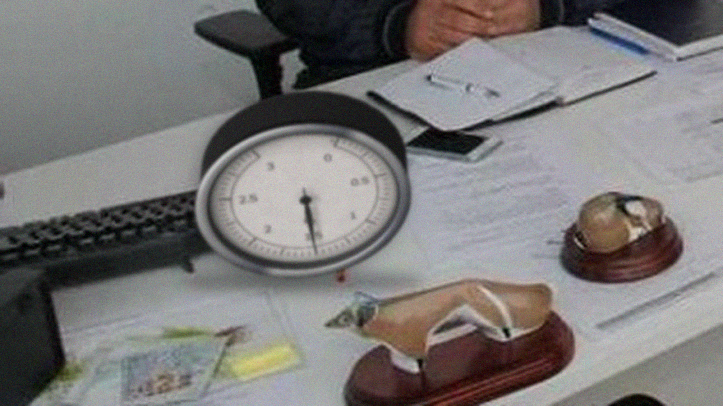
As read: **1.5** kg
